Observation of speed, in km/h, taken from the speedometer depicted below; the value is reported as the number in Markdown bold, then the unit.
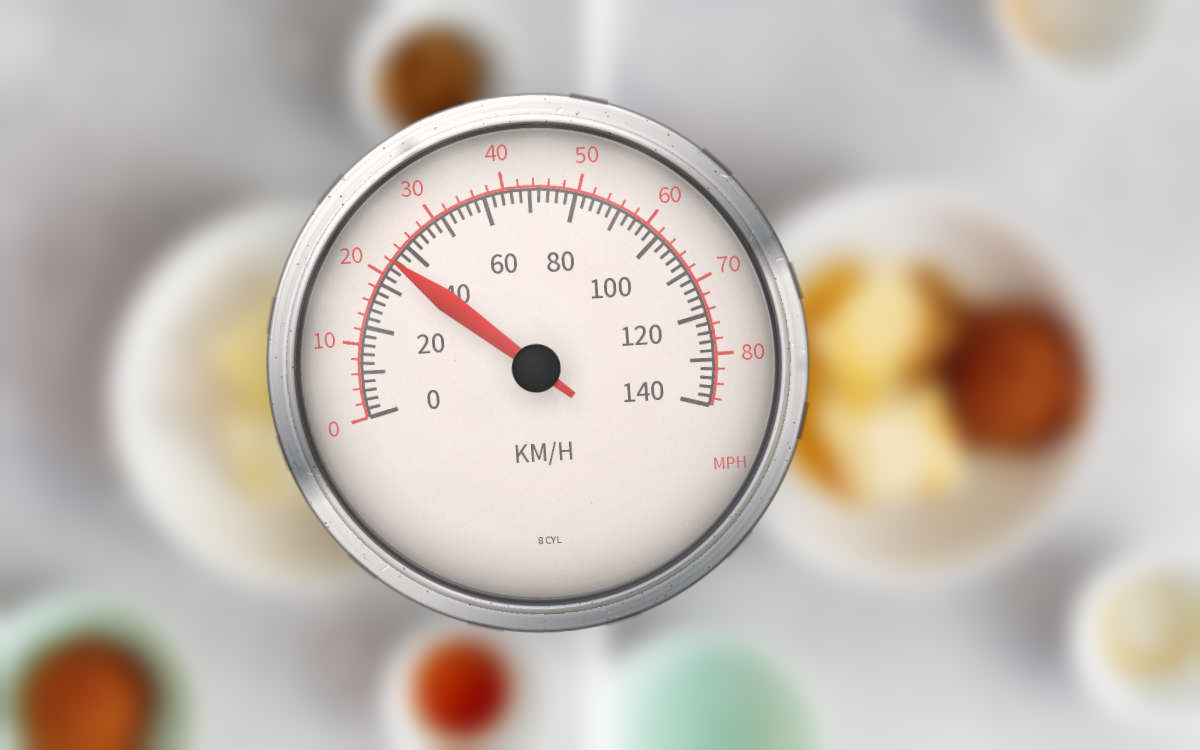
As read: **36** km/h
